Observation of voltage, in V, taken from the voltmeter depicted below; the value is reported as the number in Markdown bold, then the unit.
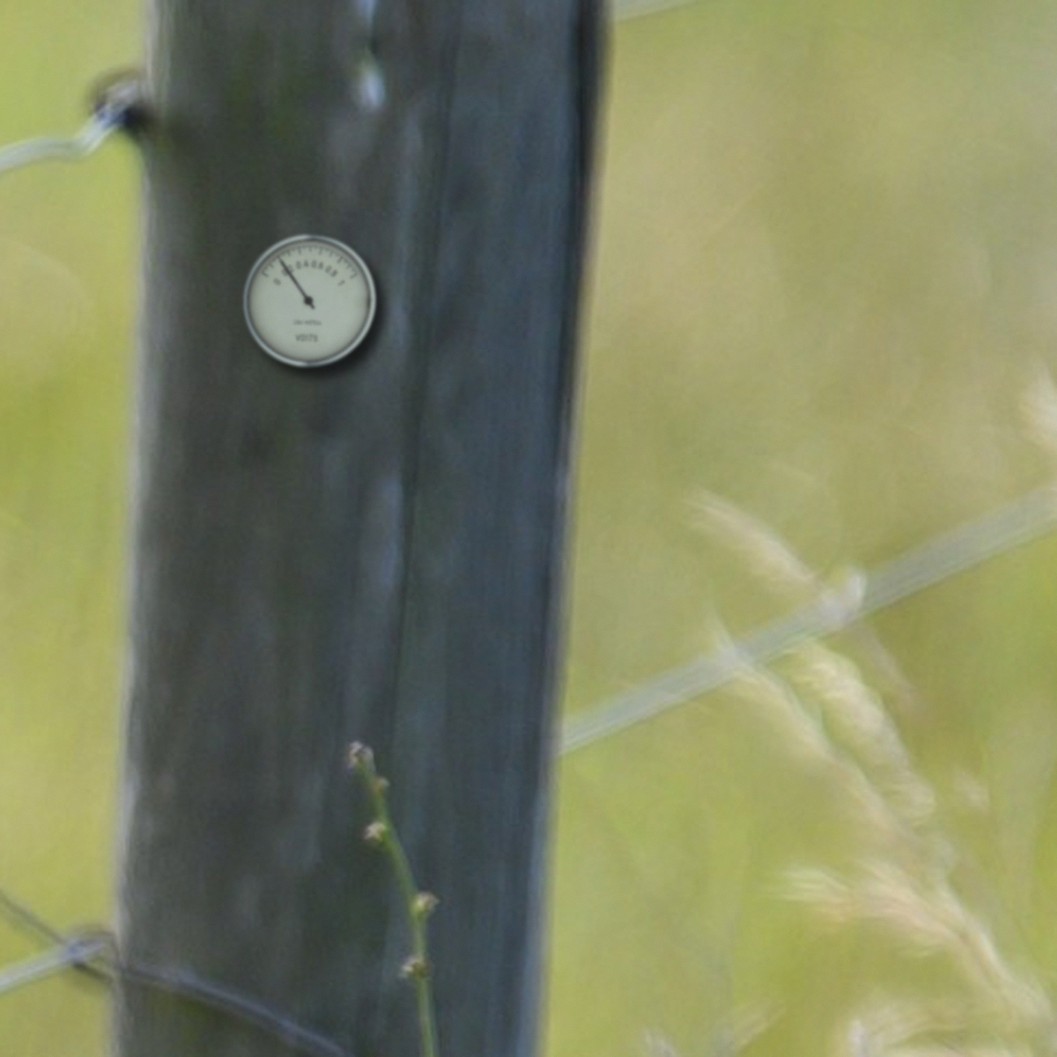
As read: **0.2** V
